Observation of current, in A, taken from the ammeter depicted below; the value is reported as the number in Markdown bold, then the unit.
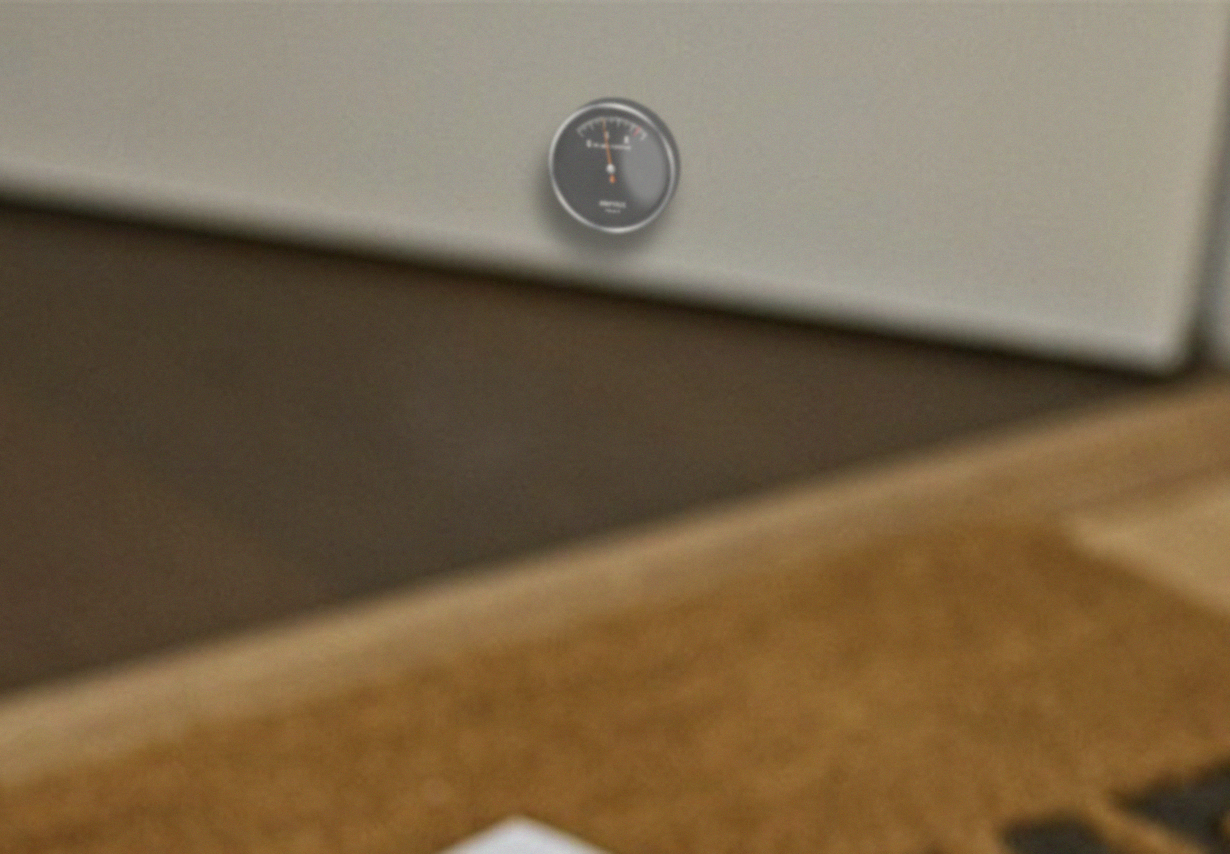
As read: **4** A
